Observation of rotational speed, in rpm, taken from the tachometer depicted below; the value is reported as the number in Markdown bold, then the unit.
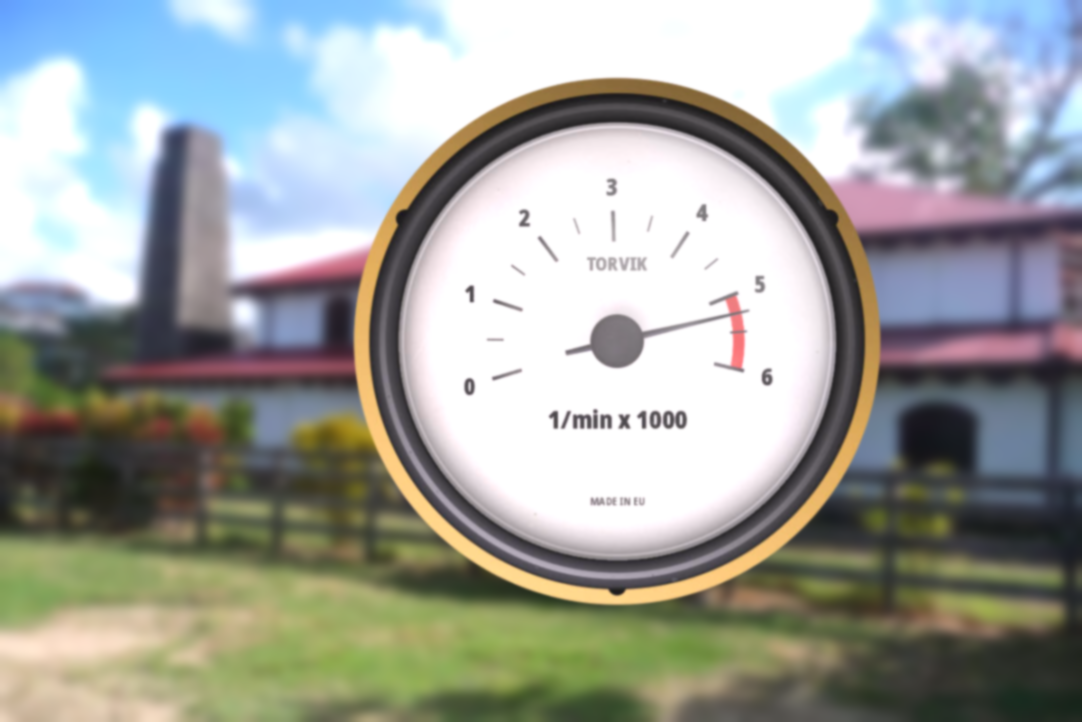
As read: **5250** rpm
